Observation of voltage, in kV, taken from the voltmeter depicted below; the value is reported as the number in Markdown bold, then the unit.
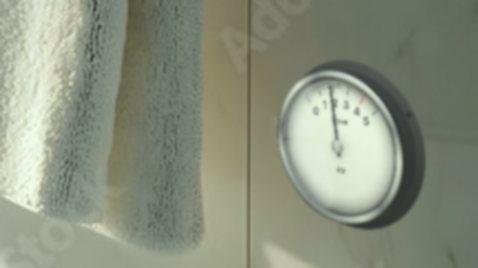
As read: **2** kV
